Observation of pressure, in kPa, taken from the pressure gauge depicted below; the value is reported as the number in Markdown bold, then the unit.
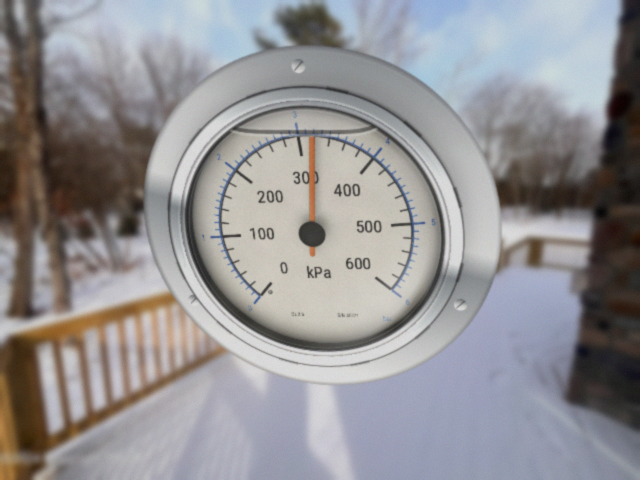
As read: **320** kPa
